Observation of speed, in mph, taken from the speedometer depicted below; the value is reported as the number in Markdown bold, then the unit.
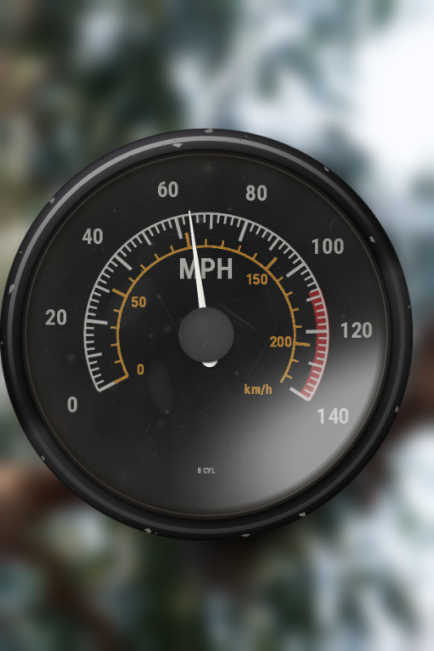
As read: **64** mph
